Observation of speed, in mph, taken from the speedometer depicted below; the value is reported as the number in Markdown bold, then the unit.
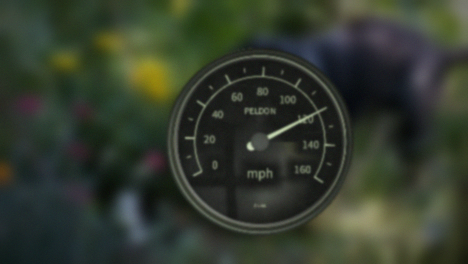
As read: **120** mph
